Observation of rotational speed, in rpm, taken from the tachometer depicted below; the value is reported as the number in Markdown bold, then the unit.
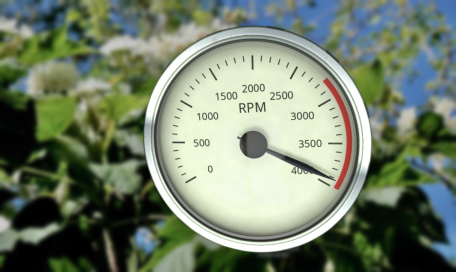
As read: **3900** rpm
